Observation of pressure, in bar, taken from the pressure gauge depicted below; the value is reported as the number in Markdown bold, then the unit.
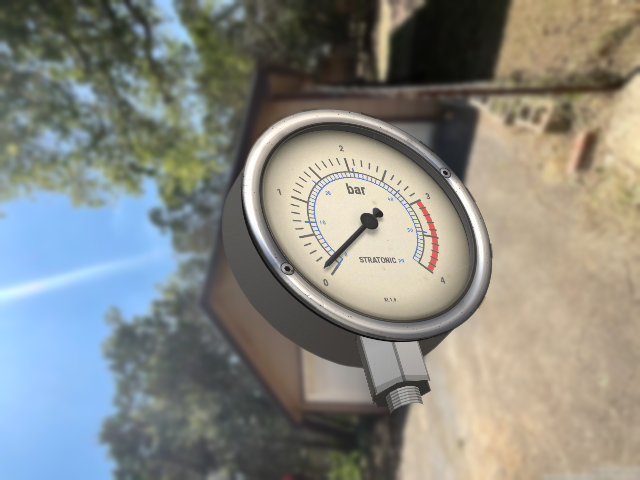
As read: **0.1** bar
